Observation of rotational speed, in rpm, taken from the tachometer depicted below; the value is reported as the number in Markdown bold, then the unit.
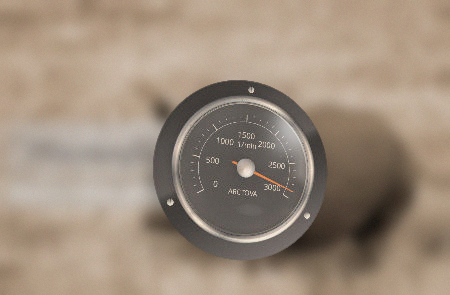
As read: **2900** rpm
